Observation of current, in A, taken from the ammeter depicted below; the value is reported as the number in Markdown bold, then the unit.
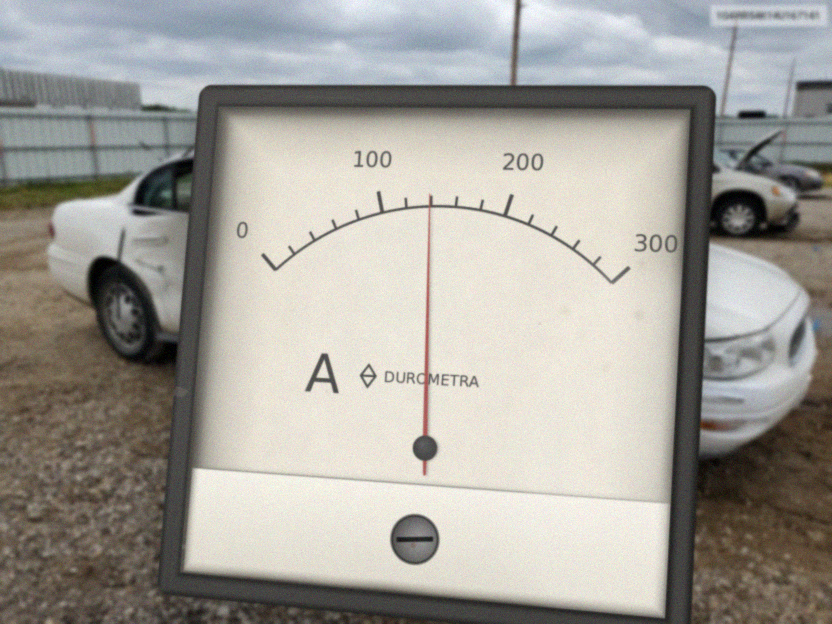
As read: **140** A
